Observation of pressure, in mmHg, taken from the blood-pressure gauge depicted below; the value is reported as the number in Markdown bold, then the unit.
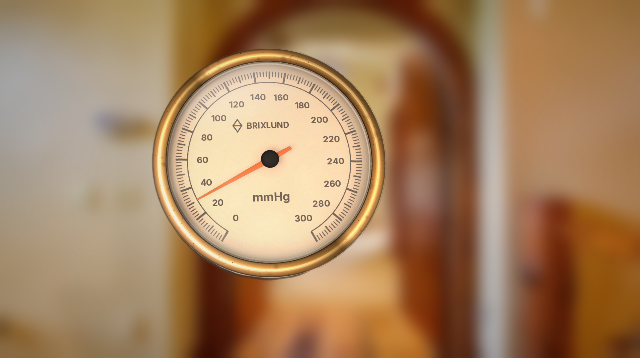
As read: **30** mmHg
